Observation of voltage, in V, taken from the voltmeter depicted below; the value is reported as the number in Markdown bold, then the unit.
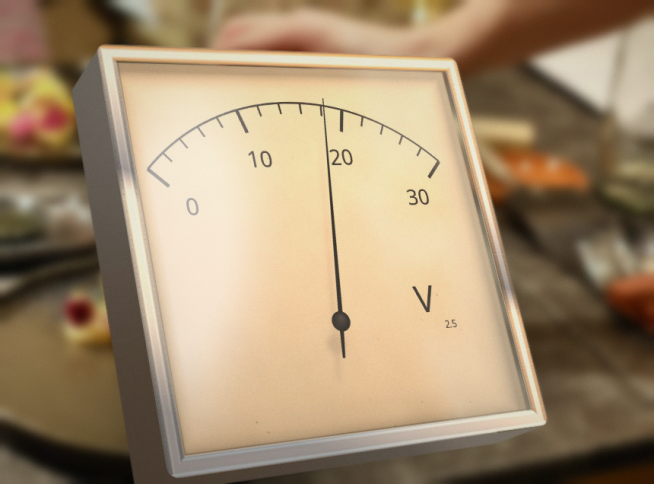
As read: **18** V
